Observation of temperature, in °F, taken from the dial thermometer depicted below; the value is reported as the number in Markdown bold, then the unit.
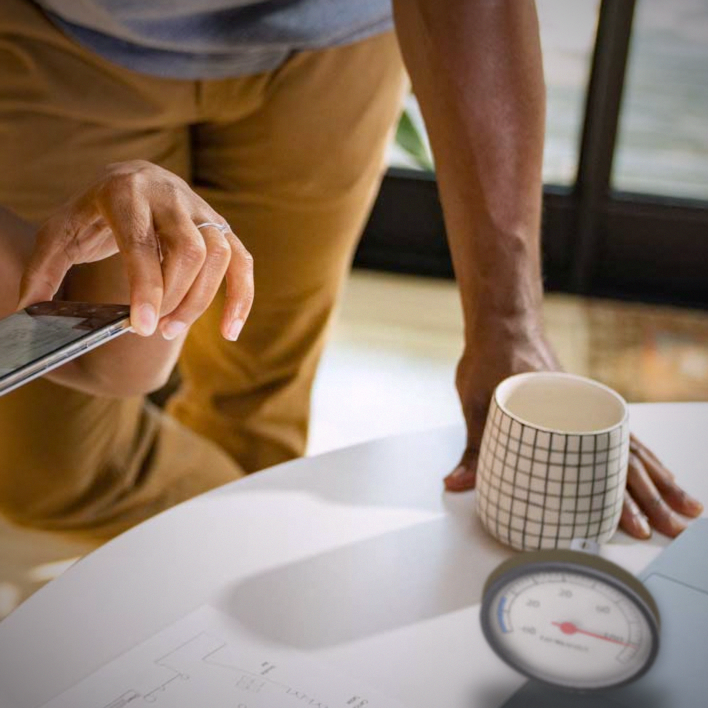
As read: **100** °F
